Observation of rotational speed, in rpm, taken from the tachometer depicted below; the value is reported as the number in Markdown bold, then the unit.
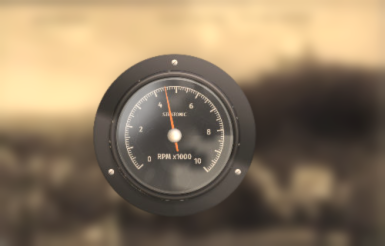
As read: **4500** rpm
